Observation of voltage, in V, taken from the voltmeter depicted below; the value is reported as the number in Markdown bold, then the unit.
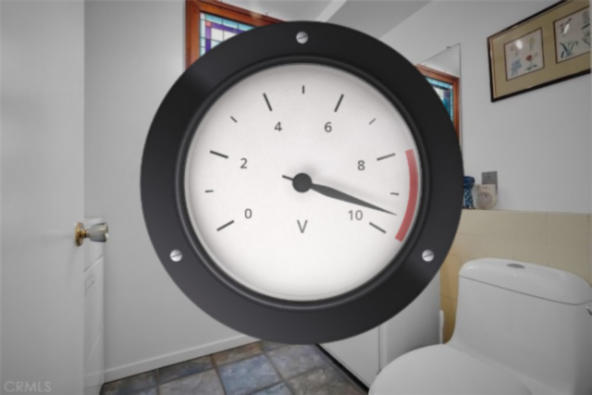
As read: **9.5** V
